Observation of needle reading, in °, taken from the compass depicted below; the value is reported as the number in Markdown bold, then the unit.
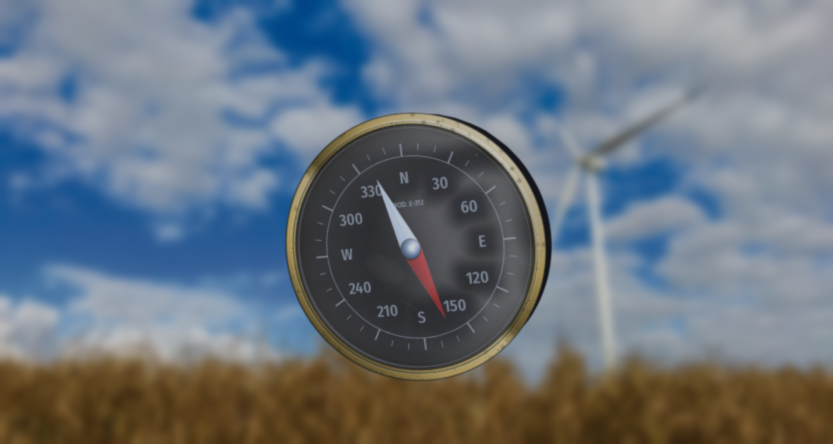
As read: **160** °
